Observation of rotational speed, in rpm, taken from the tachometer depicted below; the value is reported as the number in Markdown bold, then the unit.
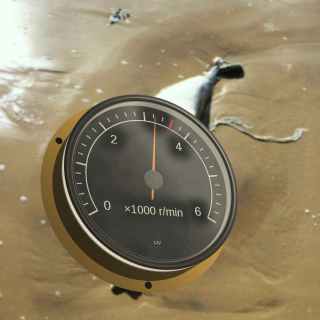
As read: **3200** rpm
